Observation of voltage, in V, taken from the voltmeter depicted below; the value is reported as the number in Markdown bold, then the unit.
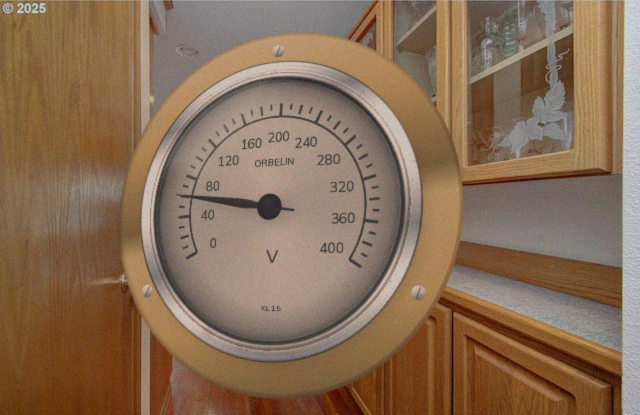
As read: **60** V
